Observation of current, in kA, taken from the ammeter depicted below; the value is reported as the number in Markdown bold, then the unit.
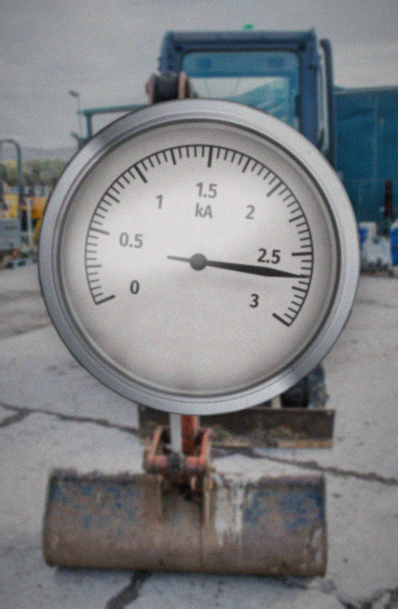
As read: **2.65** kA
